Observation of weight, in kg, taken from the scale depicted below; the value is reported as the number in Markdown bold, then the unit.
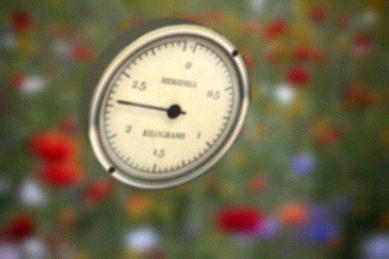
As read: **2.3** kg
